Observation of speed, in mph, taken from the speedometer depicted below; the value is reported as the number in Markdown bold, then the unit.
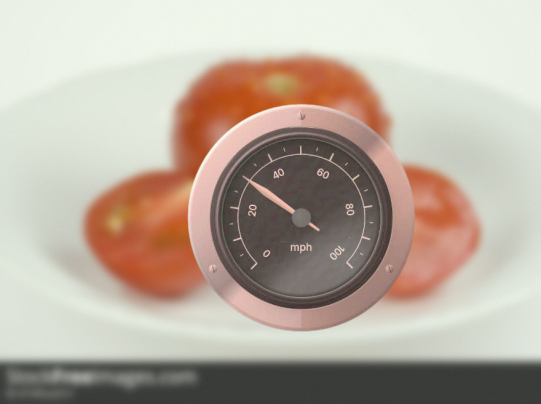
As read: **30** mph
